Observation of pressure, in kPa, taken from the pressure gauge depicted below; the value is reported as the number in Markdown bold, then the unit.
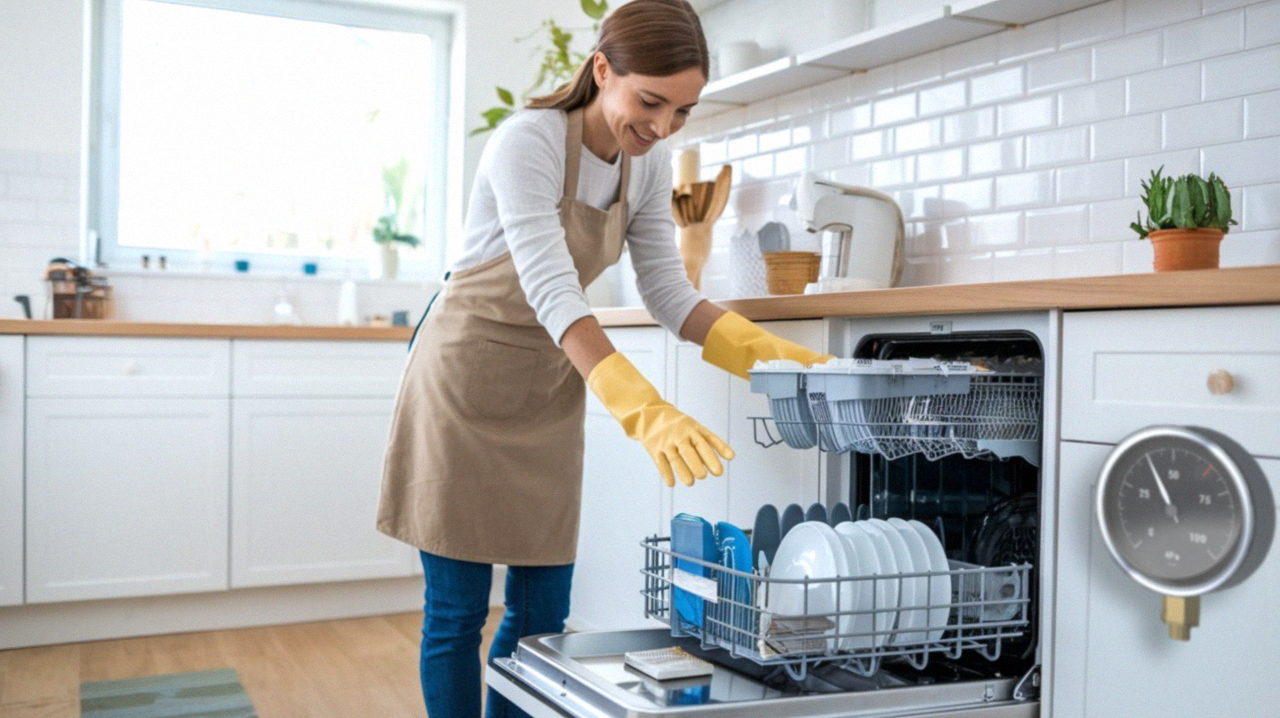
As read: **40** kPa
